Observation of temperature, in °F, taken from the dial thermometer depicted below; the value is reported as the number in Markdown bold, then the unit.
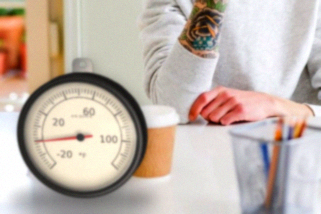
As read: **0** °F
